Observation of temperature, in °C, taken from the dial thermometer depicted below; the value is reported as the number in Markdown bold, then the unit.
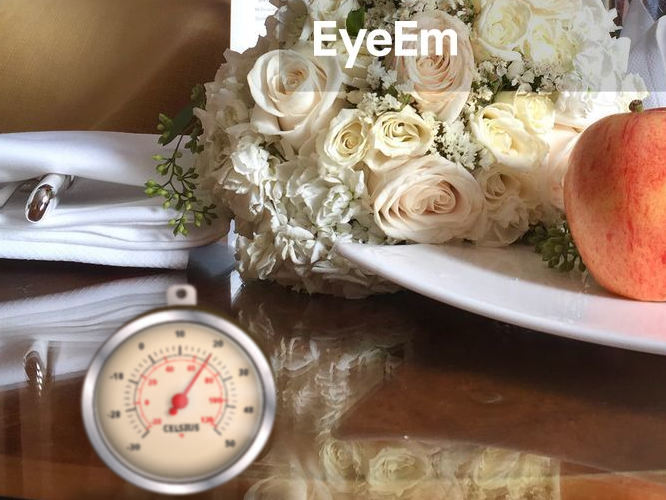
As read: **20** °C
